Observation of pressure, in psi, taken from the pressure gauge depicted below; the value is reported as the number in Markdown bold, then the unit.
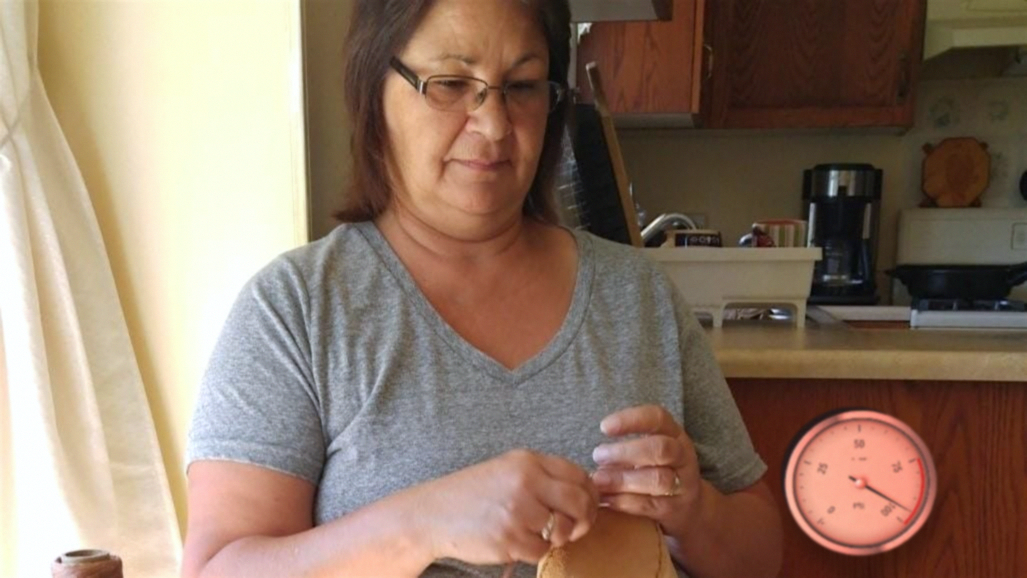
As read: **95** psi
